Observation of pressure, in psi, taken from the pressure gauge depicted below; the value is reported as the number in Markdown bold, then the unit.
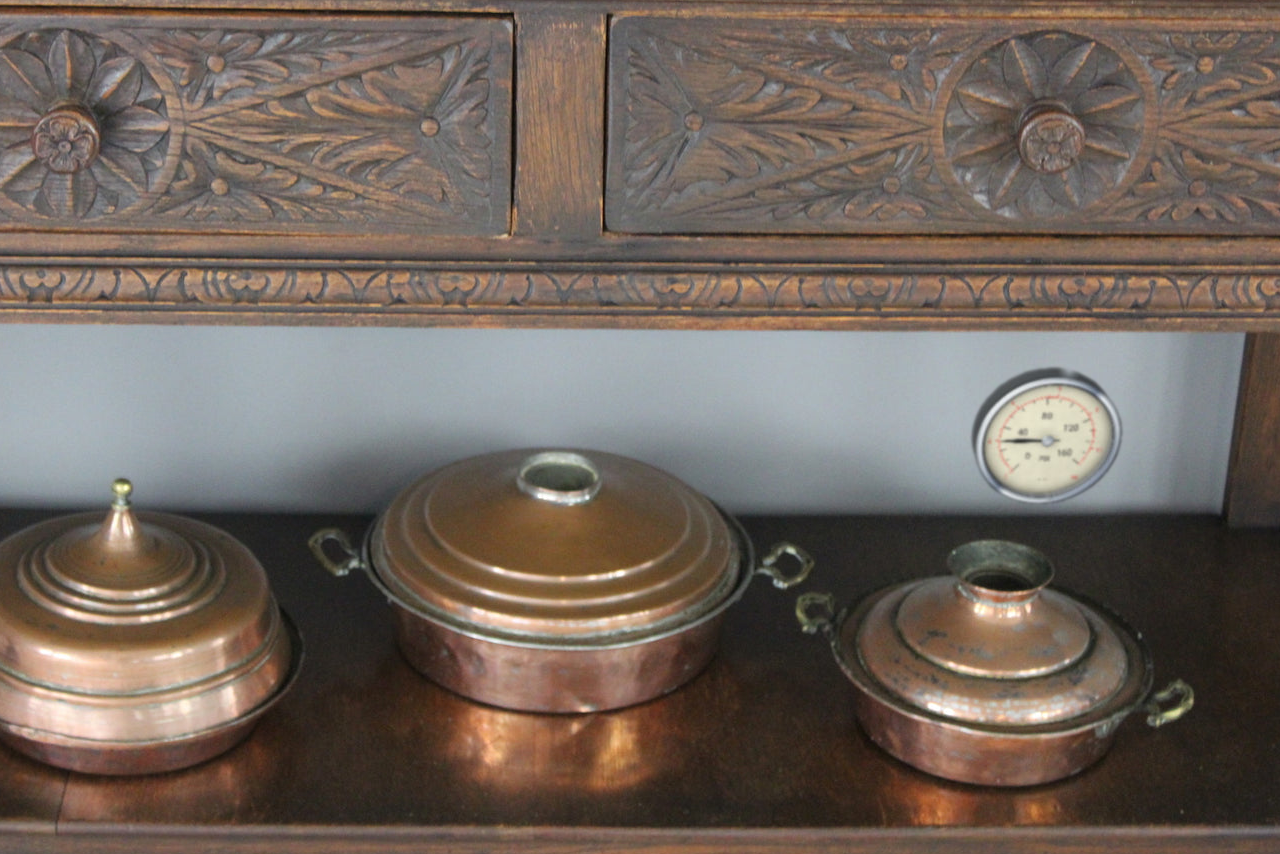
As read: **30** psi
